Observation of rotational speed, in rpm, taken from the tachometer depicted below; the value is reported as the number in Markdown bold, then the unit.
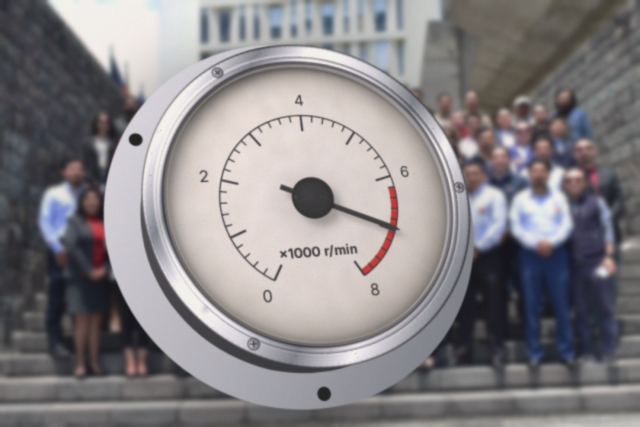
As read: **7000** rpm
